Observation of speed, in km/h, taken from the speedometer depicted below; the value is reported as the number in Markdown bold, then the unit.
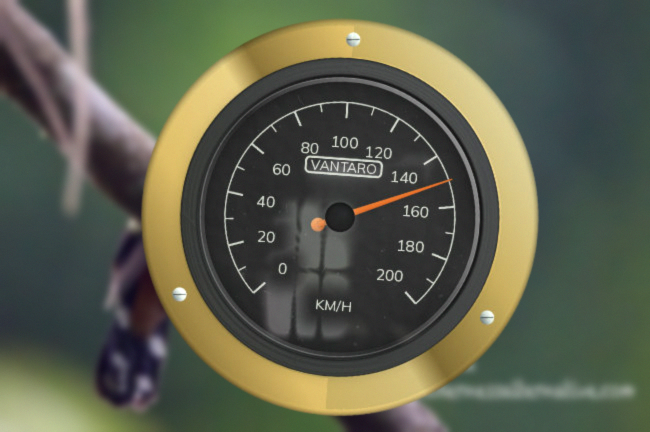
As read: **150** km/h
